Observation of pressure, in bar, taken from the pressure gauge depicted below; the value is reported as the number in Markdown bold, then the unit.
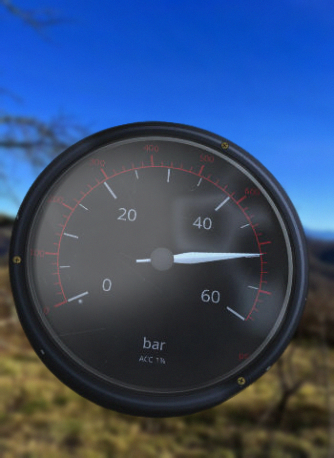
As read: **50** bar
